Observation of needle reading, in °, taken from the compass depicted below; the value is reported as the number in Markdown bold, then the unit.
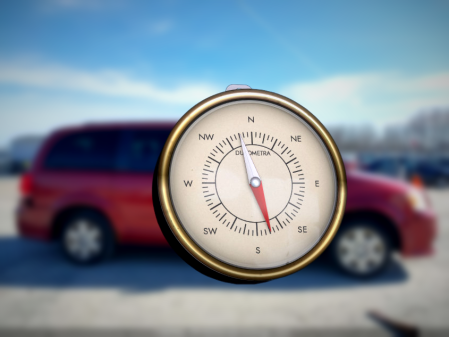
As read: **165** °
